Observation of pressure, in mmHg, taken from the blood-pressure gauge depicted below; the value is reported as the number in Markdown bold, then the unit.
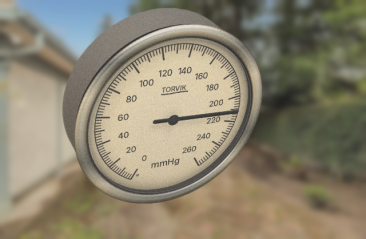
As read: **210** mmHg
